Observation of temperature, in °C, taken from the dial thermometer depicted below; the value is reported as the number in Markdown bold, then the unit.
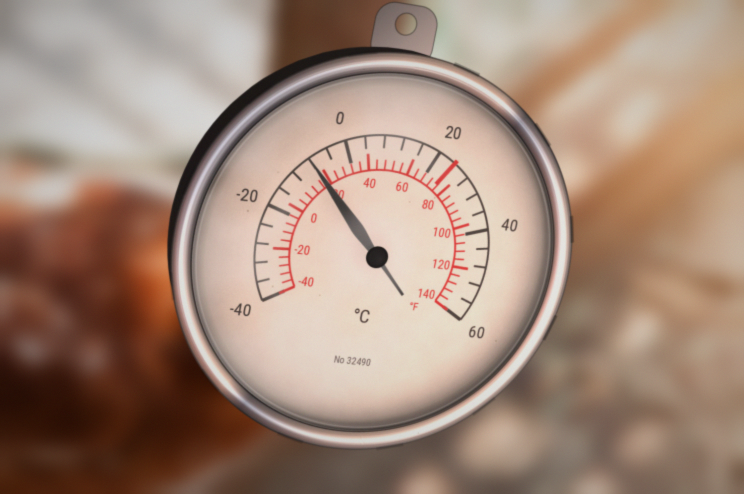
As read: **-8** °C
